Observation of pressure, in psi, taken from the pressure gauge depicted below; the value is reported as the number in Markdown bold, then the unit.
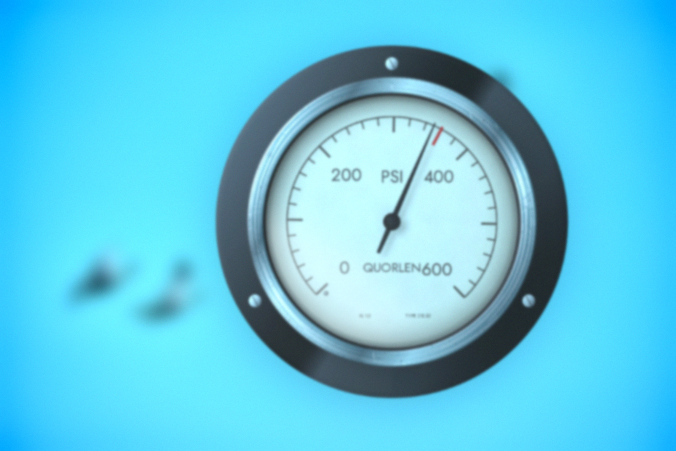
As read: **350** psi
